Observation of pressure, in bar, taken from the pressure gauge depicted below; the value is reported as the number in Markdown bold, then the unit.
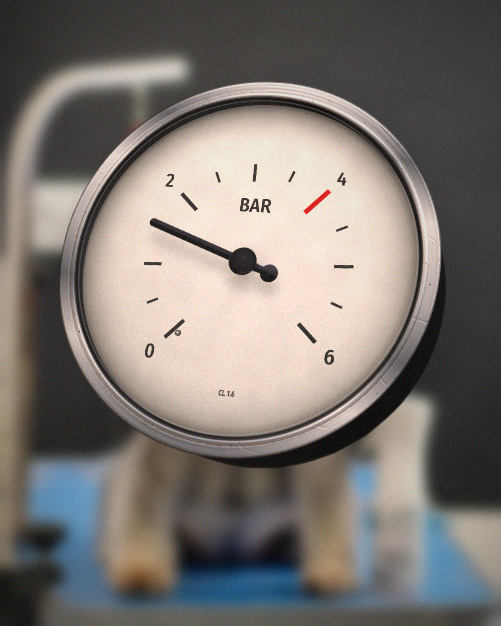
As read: **1.5** bar
